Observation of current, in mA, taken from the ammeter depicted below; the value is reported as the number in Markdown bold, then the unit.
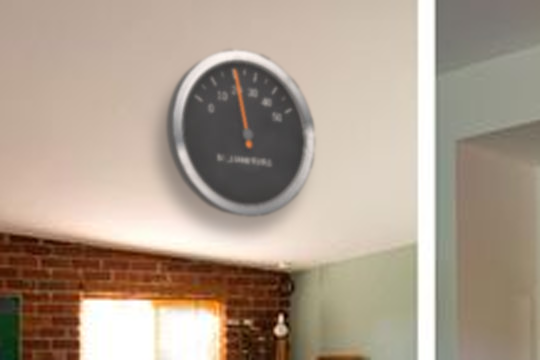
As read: **20** mA
